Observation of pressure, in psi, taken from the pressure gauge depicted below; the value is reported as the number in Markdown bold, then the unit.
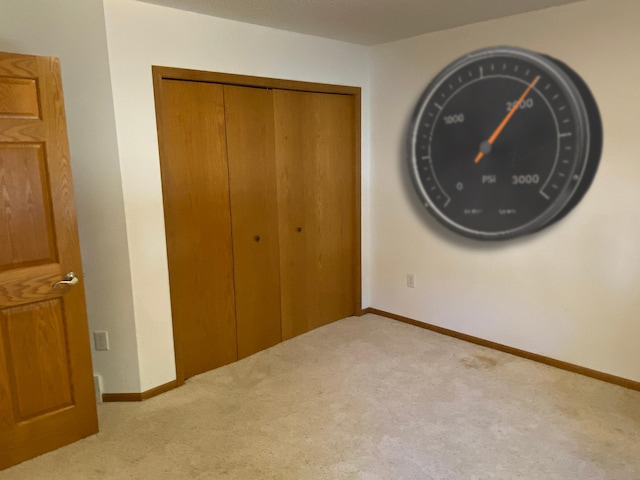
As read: **2000** psi
